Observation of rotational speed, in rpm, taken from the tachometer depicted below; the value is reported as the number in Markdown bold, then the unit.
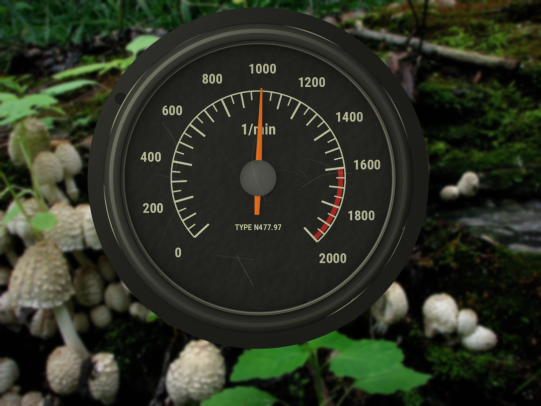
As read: **1000** rpm
